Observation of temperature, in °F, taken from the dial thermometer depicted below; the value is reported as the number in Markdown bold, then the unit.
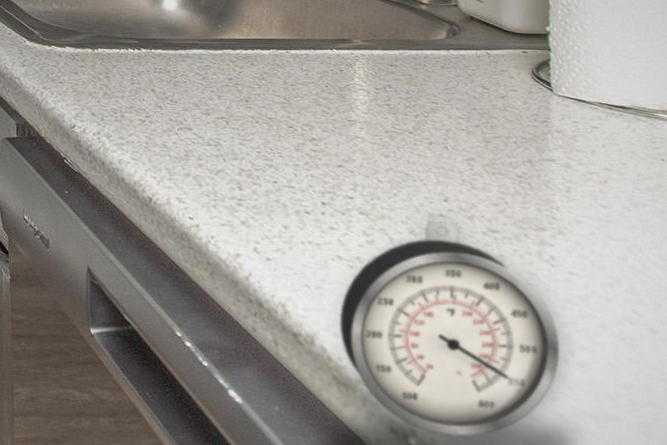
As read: **550** °F
